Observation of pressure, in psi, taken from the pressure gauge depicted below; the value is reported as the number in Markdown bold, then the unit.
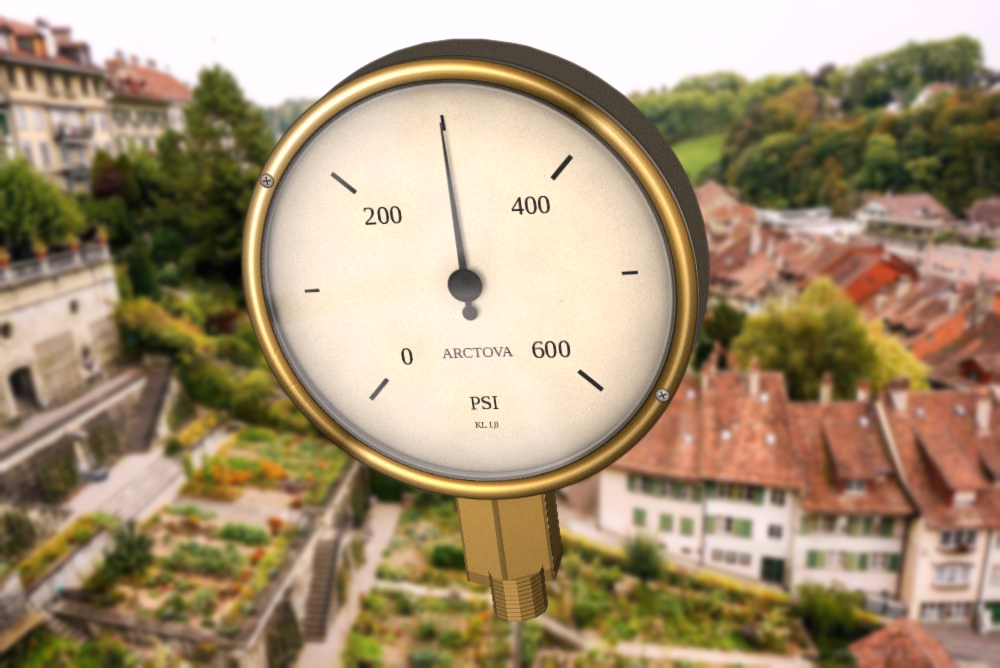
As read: **300** psi
